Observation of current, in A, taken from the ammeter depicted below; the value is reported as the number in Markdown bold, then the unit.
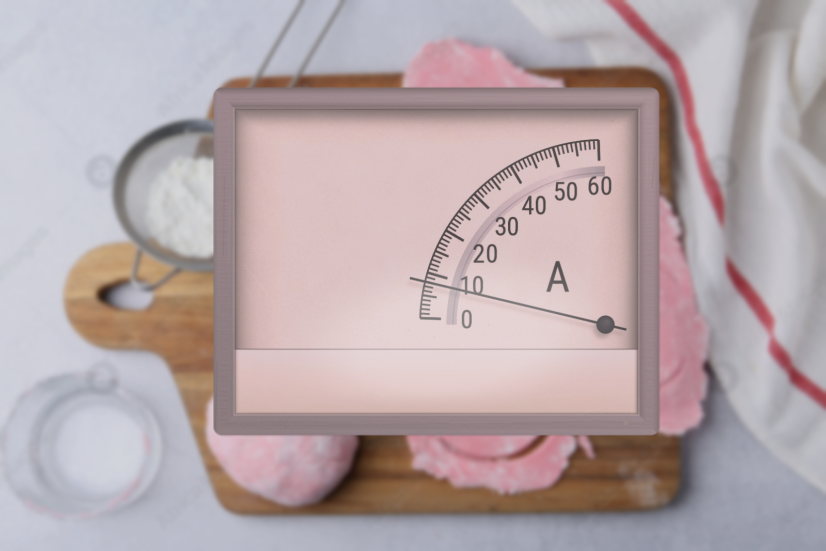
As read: **8** A
